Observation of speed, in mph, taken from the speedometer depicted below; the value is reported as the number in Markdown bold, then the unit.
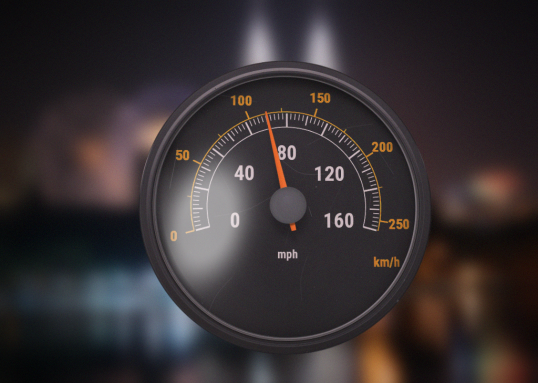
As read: **70** mph
